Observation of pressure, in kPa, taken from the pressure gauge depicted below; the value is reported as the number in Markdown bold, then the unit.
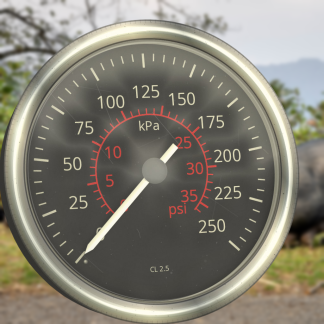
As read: **0** kPa
